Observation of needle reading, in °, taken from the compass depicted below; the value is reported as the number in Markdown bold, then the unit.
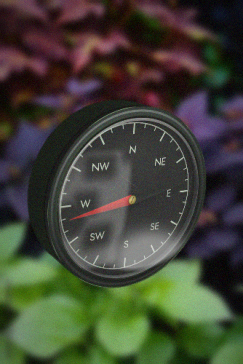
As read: **260** °
